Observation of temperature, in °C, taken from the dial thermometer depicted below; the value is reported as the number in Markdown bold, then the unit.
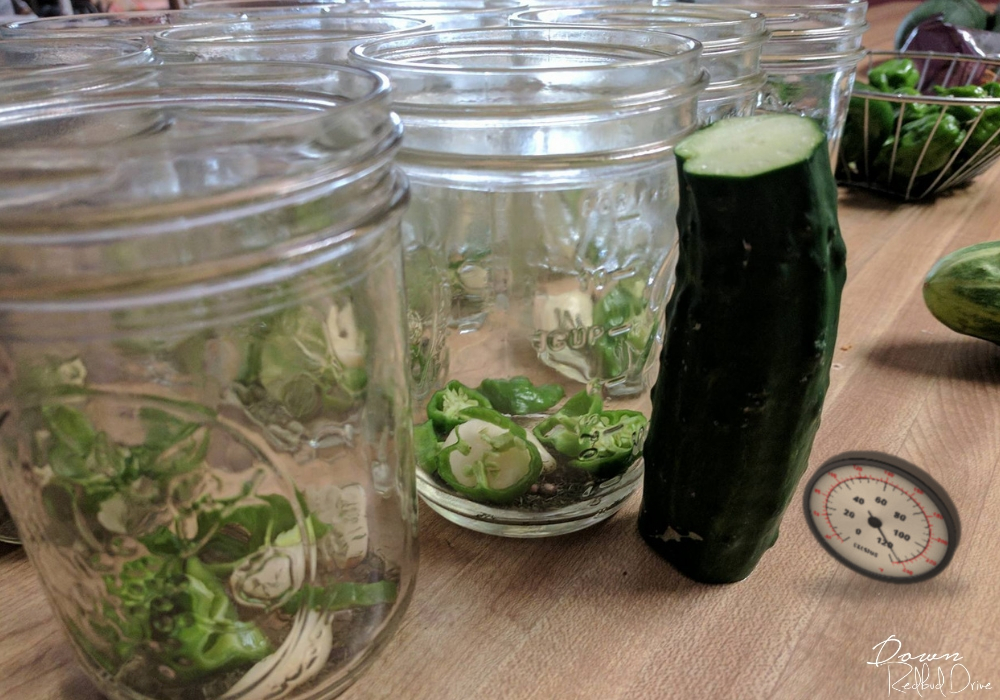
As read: **116** °C
